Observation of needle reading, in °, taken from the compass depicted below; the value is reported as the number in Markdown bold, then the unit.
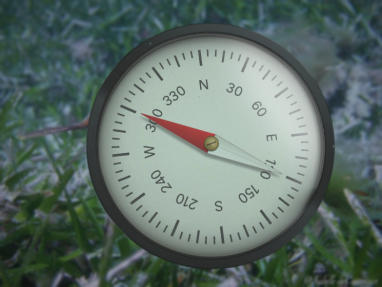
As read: **300** °
